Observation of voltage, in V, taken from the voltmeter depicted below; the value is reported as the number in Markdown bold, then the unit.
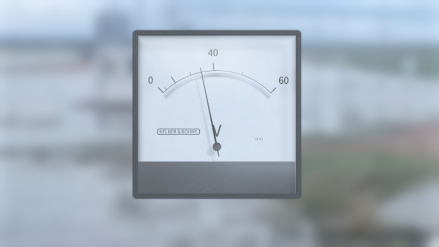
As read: **35** V
